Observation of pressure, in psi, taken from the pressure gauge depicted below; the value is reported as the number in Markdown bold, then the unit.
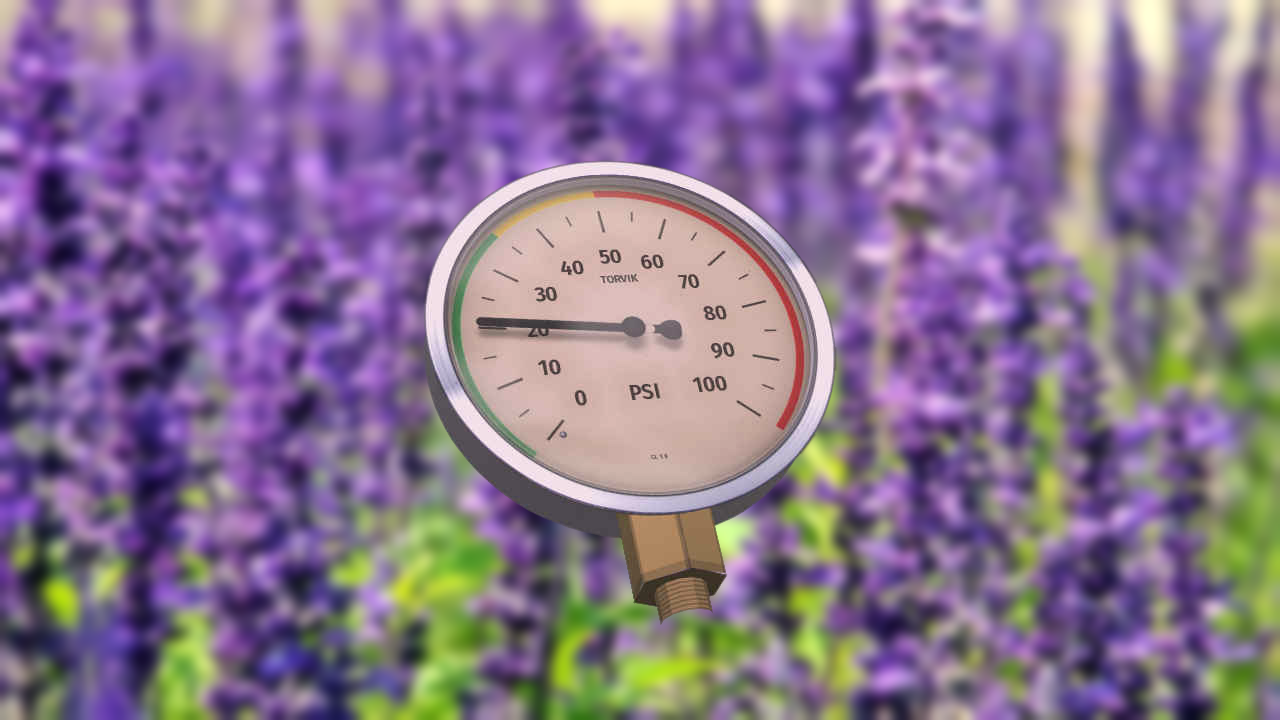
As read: **20** psi
